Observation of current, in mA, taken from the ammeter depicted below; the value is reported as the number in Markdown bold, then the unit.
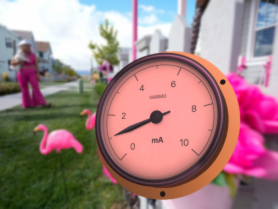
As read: **1** mA
